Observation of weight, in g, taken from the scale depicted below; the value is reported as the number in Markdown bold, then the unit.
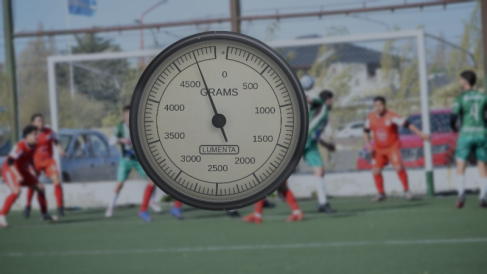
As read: **4750** g
